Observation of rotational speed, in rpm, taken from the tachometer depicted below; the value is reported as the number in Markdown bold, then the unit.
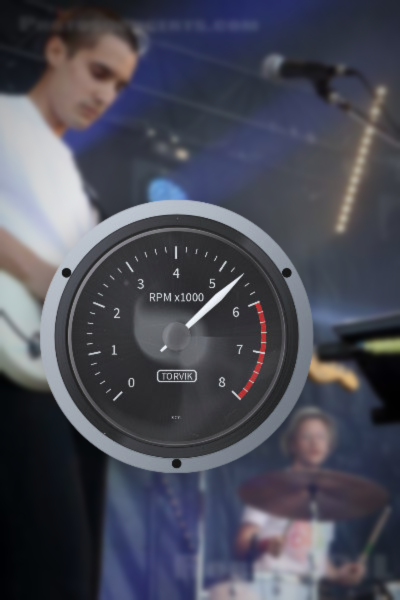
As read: **5400** rpm
